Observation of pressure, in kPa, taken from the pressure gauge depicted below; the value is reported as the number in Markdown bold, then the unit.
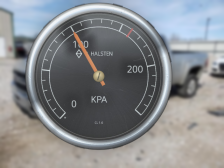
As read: **100** kPa
